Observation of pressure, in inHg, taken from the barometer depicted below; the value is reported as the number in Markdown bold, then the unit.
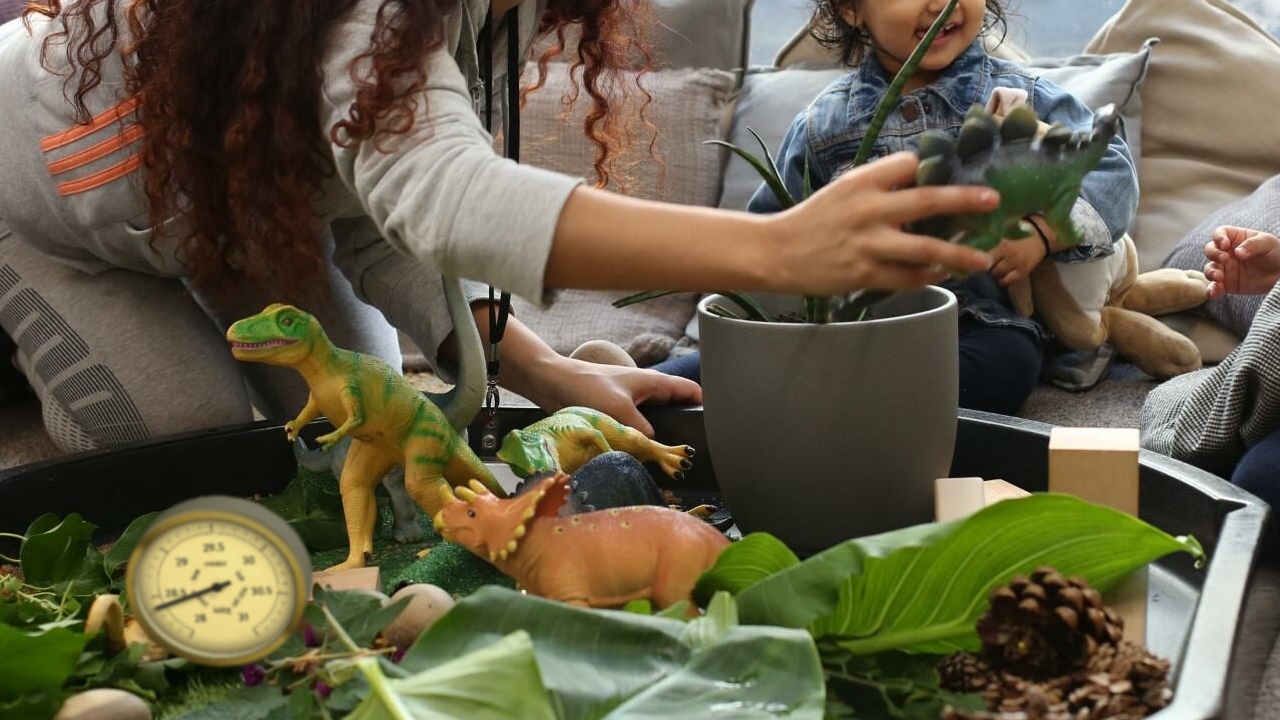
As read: **28.4** inHg
